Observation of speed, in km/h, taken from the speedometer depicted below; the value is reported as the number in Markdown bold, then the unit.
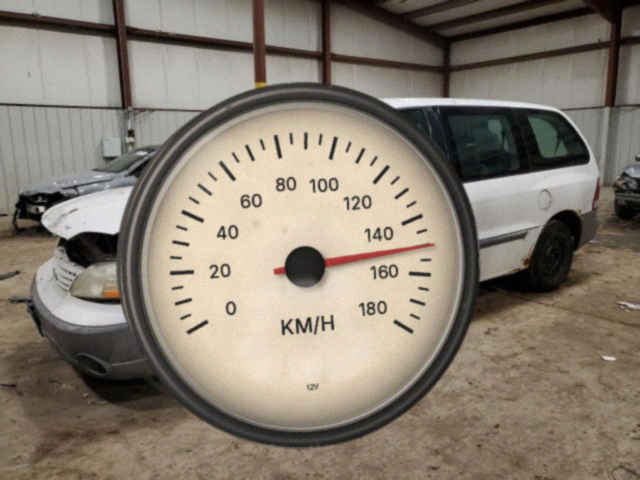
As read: **150** km/h
